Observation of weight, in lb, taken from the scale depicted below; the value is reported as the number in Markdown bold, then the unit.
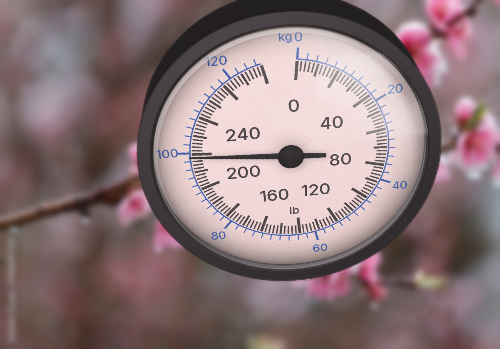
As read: **220** lb
